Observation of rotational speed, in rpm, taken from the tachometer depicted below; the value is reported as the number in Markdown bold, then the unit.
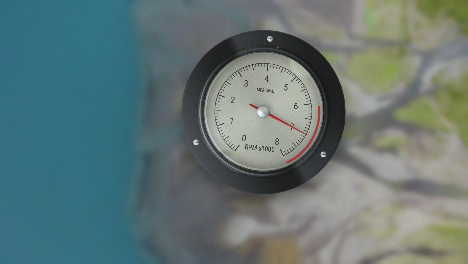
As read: **7000** rpm
